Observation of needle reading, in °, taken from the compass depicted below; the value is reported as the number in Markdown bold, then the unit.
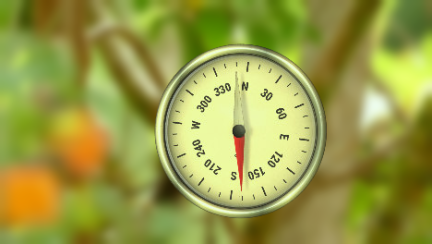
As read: **170** °
